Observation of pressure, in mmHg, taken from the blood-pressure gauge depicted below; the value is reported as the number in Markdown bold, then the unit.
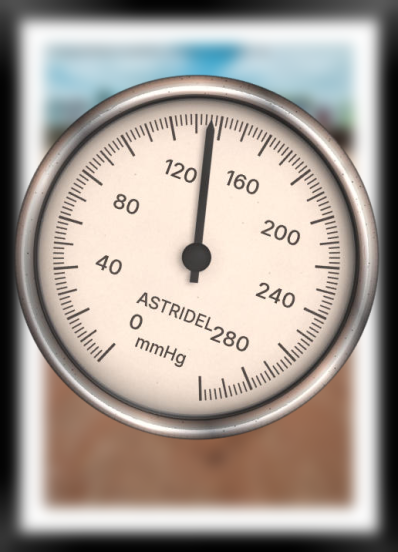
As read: **136** mmHg
